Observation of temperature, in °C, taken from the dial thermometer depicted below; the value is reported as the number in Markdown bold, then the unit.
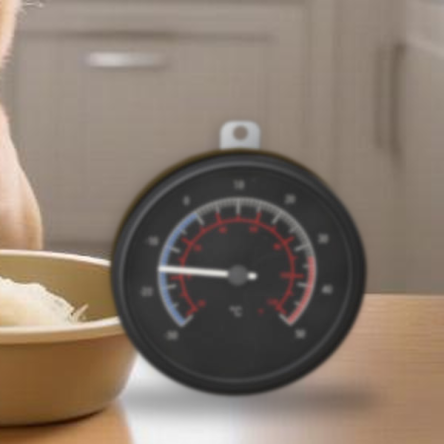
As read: **-15** °C
